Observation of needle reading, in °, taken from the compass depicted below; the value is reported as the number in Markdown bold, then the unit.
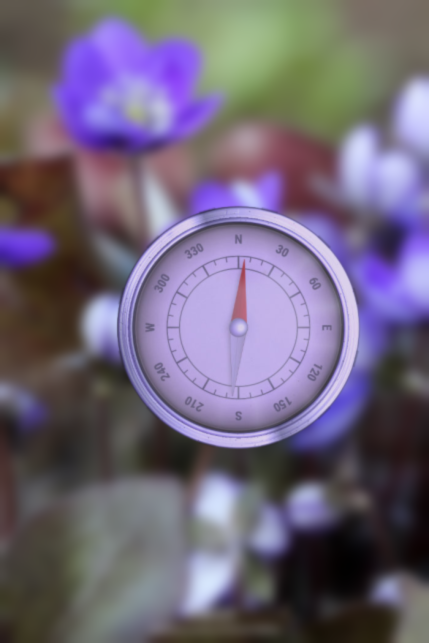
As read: **5** °
